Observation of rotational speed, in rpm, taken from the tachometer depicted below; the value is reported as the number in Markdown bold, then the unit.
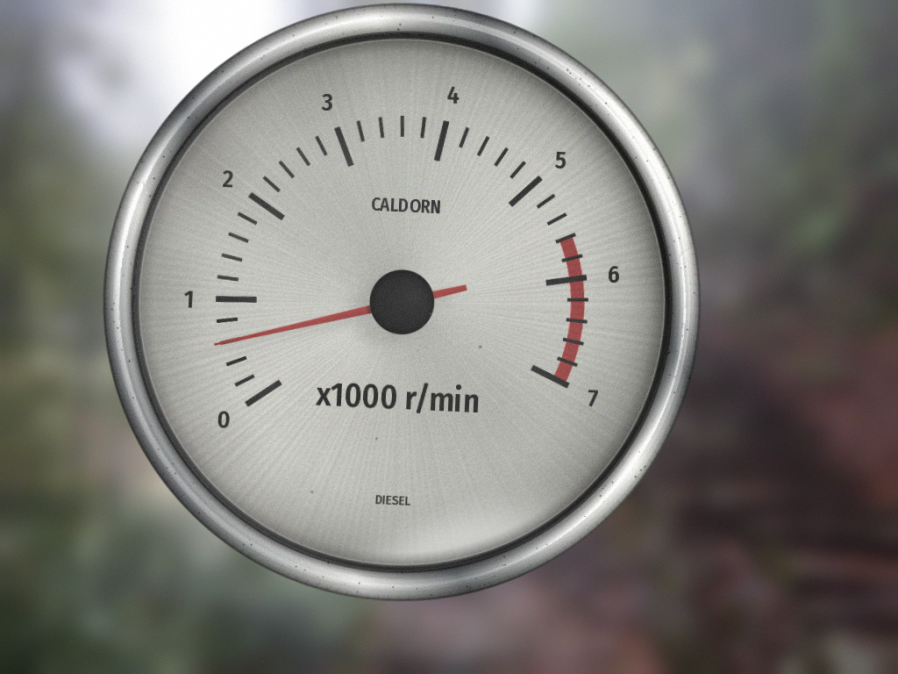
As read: **600** rpm
